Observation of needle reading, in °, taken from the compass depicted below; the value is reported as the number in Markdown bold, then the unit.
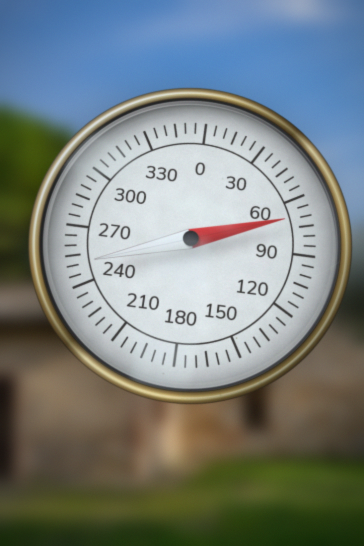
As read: **70** °
